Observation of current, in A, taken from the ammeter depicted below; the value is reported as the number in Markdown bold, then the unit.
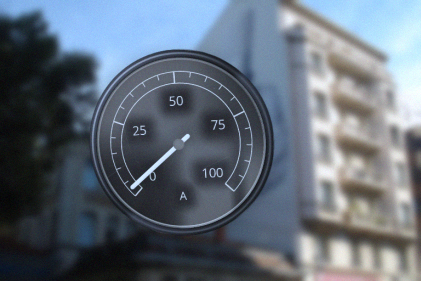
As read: **2.5** A
